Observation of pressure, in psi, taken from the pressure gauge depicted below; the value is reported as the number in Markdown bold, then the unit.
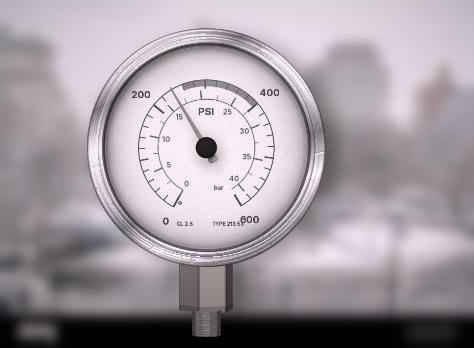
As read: **240** psi
